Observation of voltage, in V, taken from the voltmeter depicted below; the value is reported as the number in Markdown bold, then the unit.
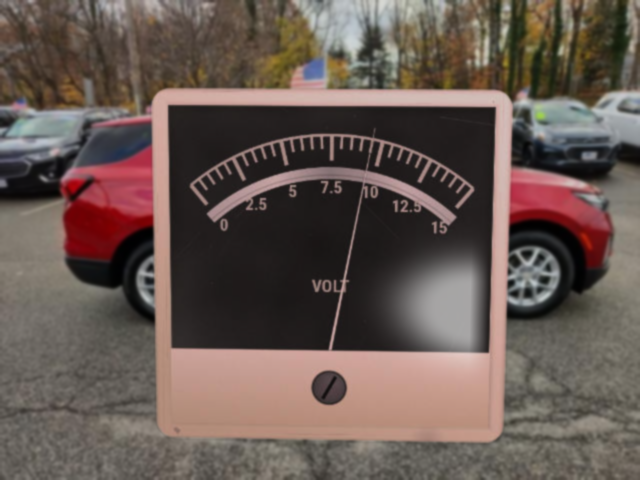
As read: **9.5** V
